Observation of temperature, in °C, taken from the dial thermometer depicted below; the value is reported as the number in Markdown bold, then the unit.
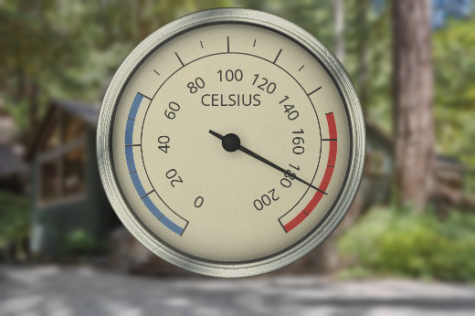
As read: **180** °C
